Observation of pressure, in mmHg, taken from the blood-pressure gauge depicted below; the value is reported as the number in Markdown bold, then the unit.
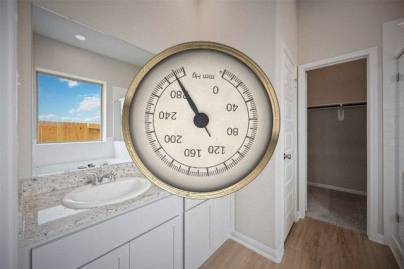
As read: **290** mmHg
